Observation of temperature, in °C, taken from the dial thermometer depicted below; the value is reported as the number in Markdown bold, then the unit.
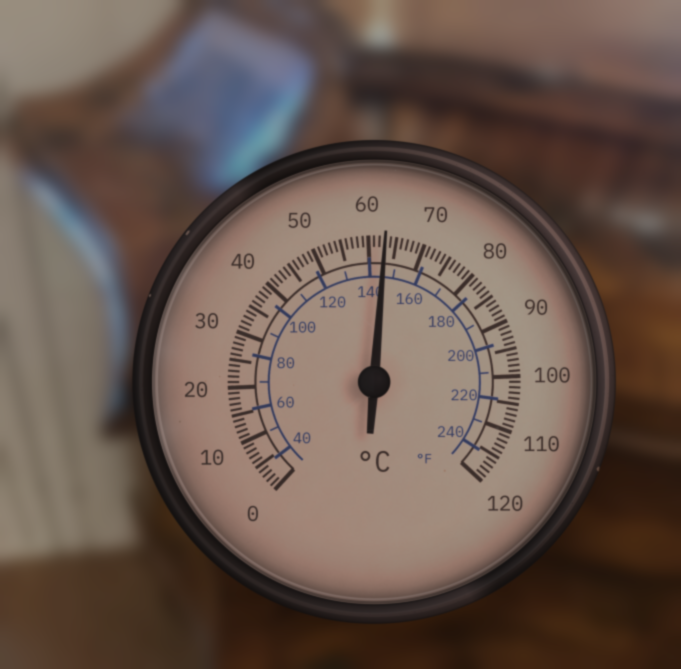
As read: **63** °C
